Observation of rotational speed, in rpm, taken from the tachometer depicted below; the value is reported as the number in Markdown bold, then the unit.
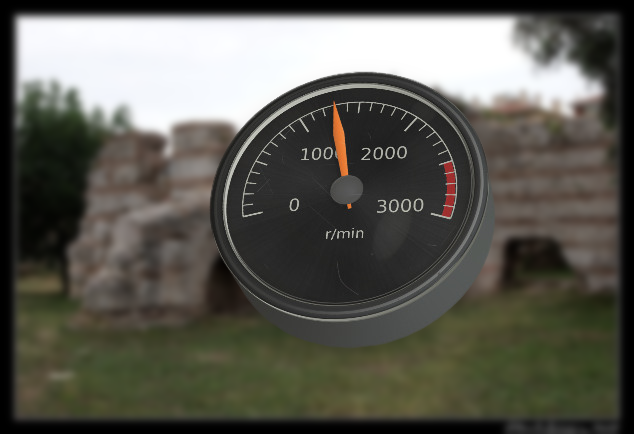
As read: **1300** rpm
